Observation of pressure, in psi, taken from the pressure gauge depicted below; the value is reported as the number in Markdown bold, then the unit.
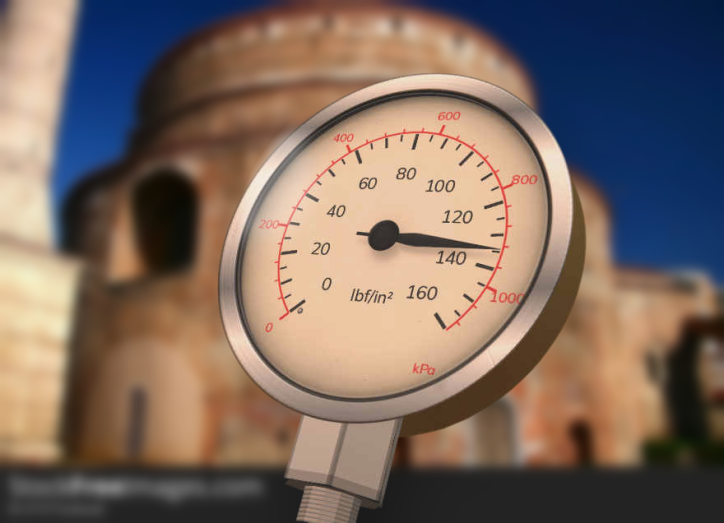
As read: **135** psi
